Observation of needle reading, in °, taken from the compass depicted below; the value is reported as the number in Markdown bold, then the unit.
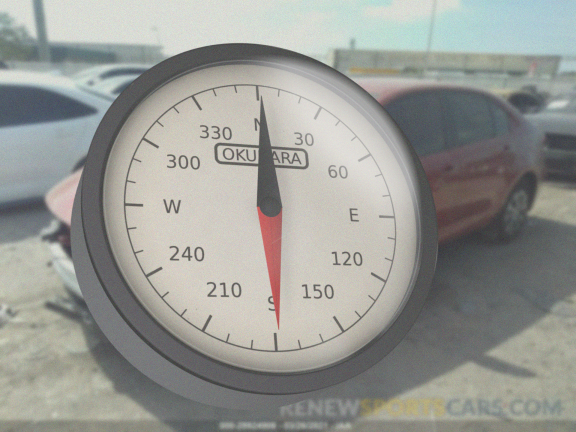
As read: **180** °
